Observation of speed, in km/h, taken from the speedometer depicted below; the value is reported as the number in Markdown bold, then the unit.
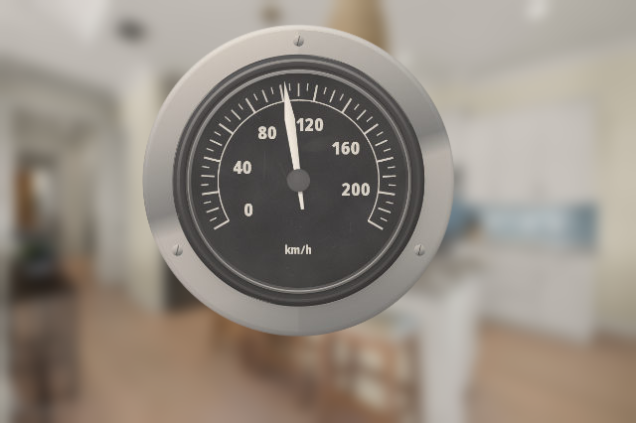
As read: **102.5** km/h
